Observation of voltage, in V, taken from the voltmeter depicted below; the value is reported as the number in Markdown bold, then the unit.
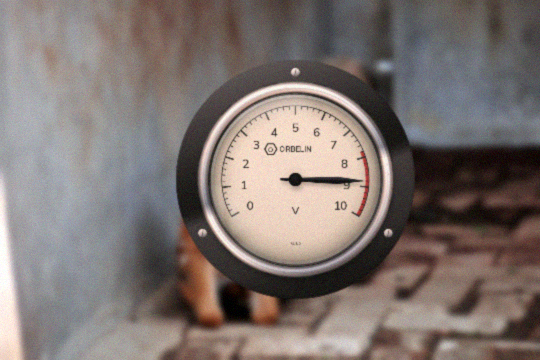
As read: **8.8** V
